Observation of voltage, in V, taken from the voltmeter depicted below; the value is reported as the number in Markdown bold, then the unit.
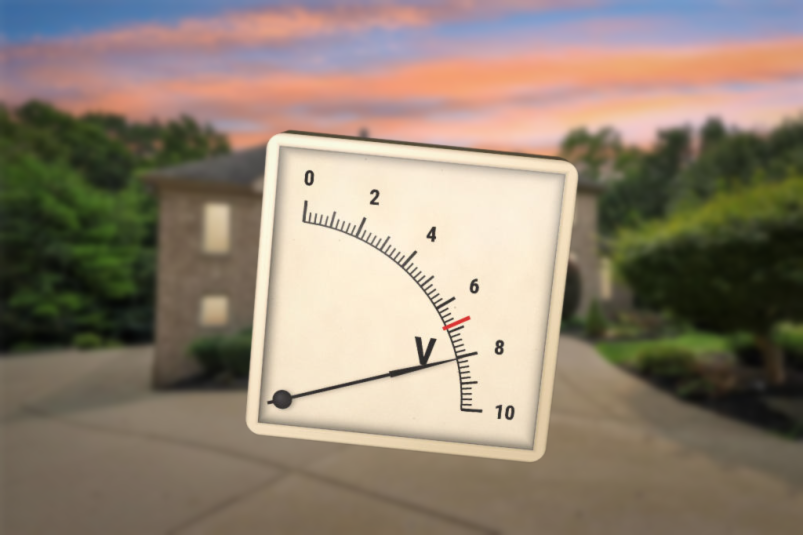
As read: **8** V
